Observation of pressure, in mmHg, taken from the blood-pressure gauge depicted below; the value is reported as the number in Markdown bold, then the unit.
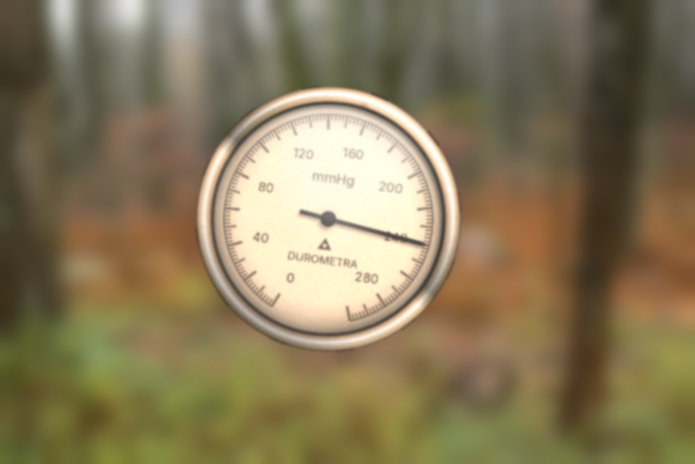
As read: **240** mmHg
